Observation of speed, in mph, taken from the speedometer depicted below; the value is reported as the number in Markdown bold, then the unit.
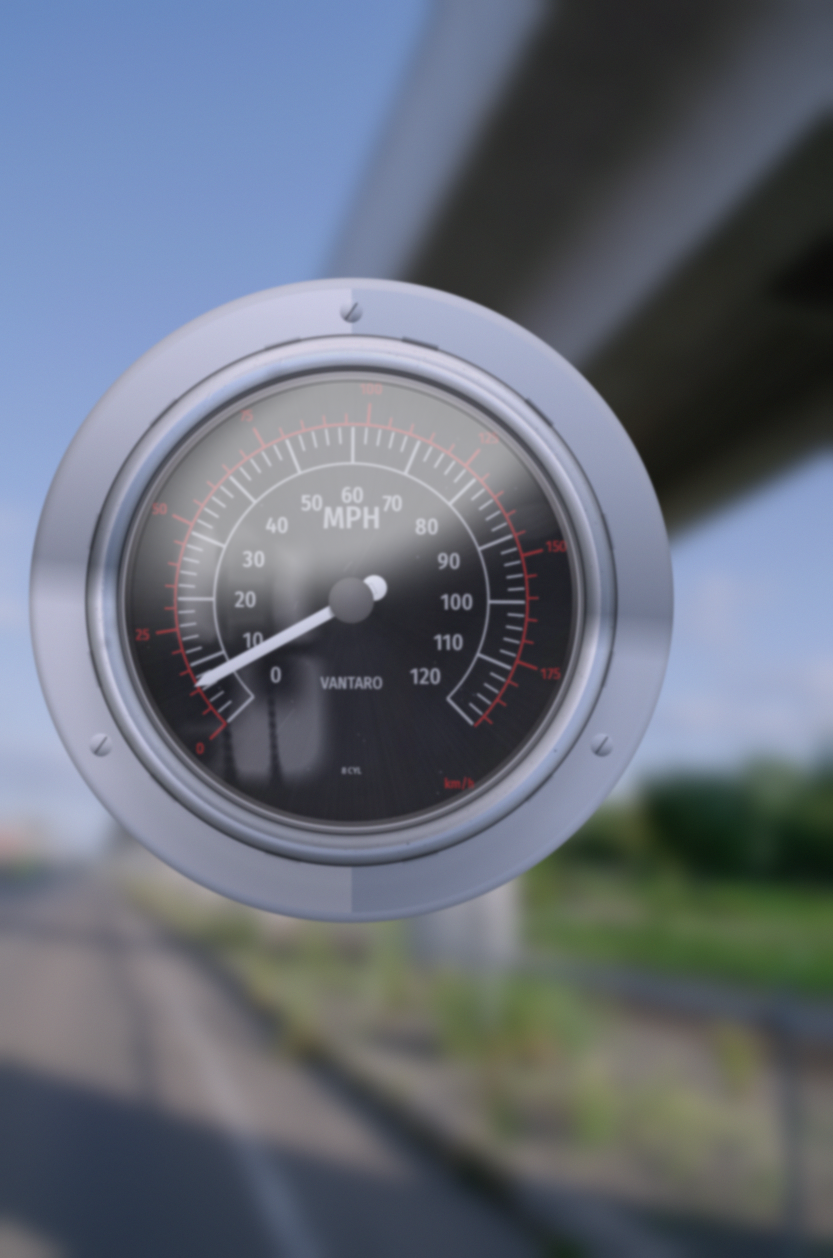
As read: **7** mph
